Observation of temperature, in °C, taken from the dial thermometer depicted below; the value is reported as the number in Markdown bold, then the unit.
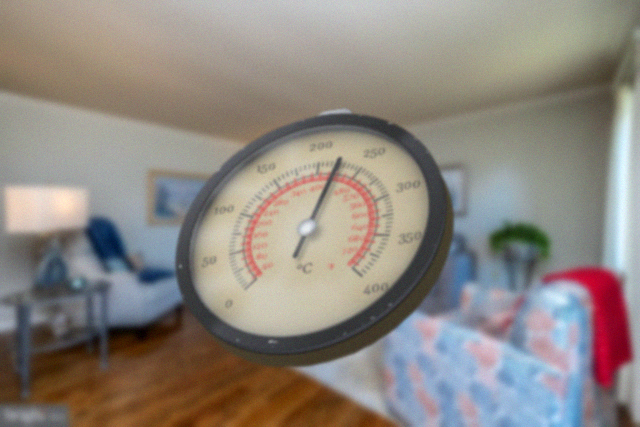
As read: **225** °C
